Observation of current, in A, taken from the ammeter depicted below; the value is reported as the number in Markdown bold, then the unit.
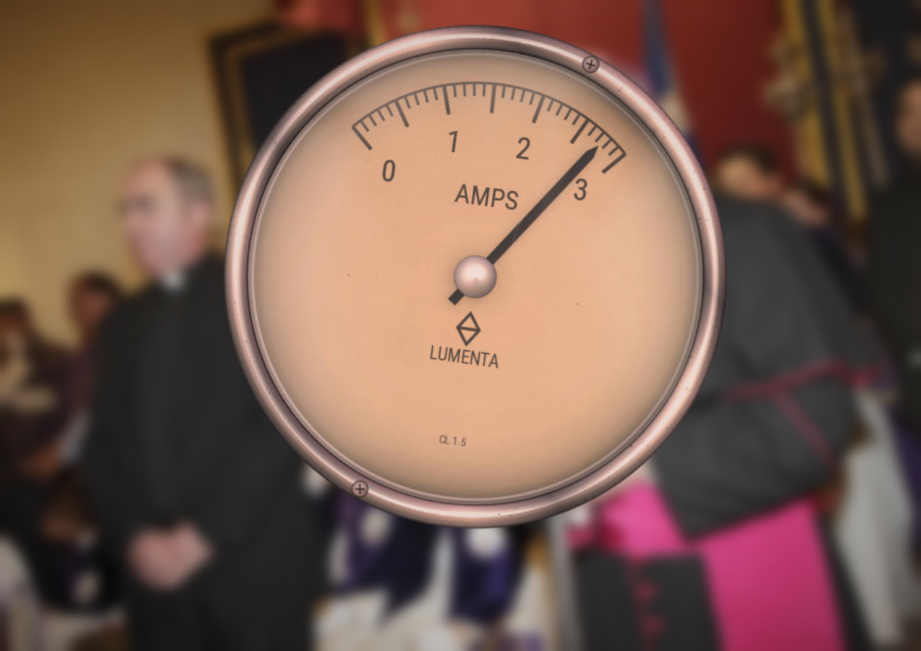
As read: **2.75** A
